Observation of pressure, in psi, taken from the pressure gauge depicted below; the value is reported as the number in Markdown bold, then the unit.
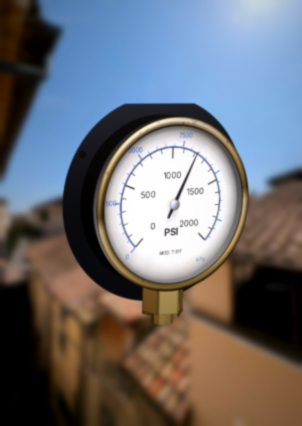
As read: **1200** psi
